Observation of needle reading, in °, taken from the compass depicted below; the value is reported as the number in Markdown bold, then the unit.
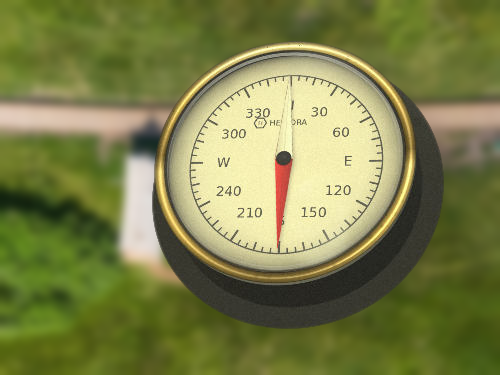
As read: **180** °
